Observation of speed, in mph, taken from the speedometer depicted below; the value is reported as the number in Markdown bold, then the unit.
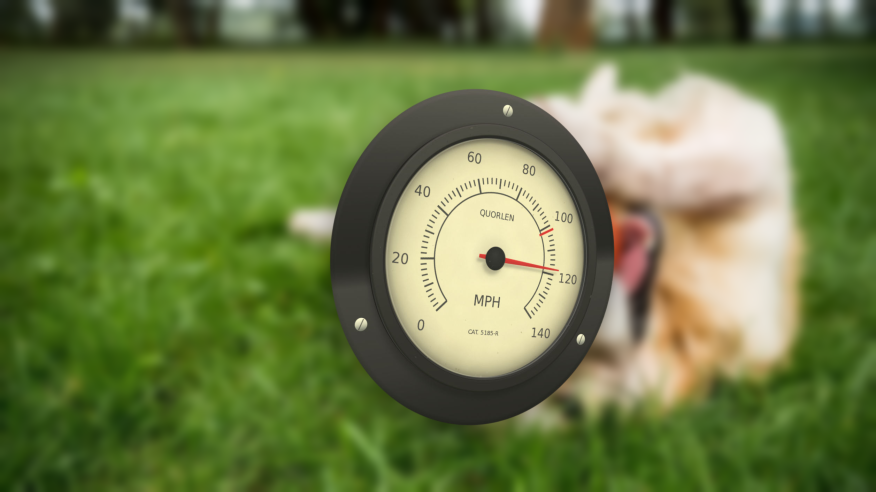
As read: **118** mph
